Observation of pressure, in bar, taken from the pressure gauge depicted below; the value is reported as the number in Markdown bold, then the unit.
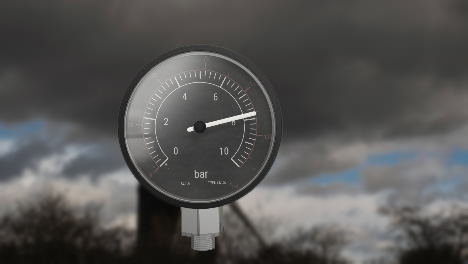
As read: **7.8** bar
